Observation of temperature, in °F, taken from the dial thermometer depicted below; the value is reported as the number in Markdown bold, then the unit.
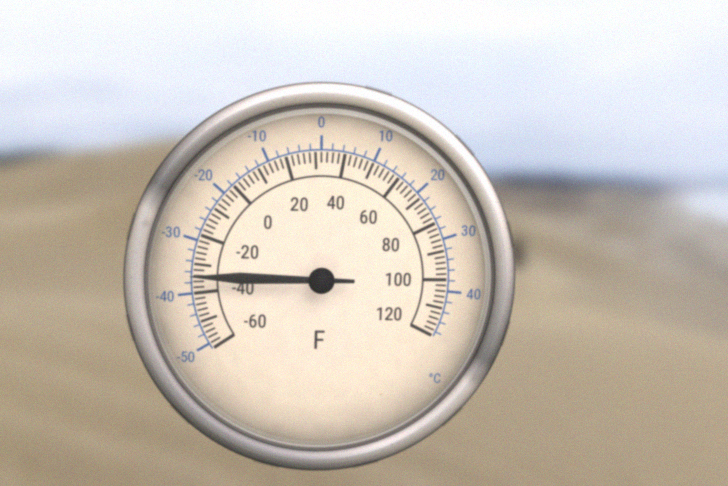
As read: **-34** °F
